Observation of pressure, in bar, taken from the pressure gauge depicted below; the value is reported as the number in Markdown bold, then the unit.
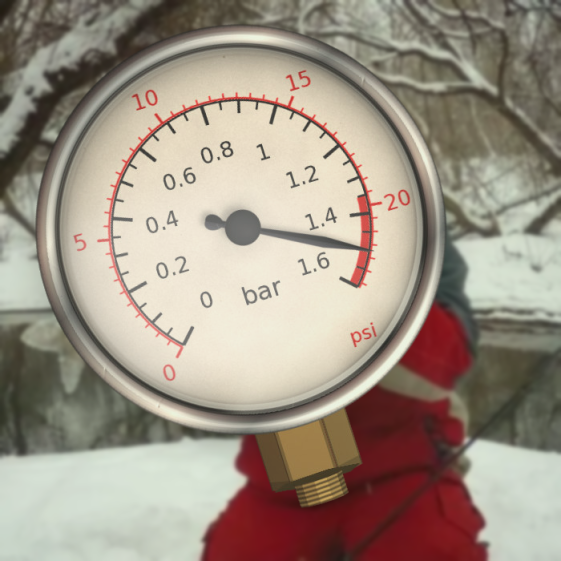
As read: **1.5** bar
